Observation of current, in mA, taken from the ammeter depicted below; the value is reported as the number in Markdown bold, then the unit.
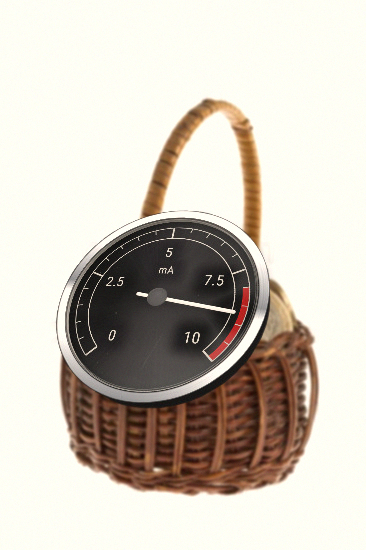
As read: **8.75** mA
